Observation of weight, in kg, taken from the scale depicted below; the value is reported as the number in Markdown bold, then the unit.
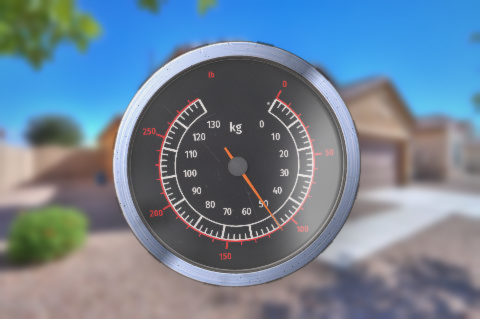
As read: **50** kg
